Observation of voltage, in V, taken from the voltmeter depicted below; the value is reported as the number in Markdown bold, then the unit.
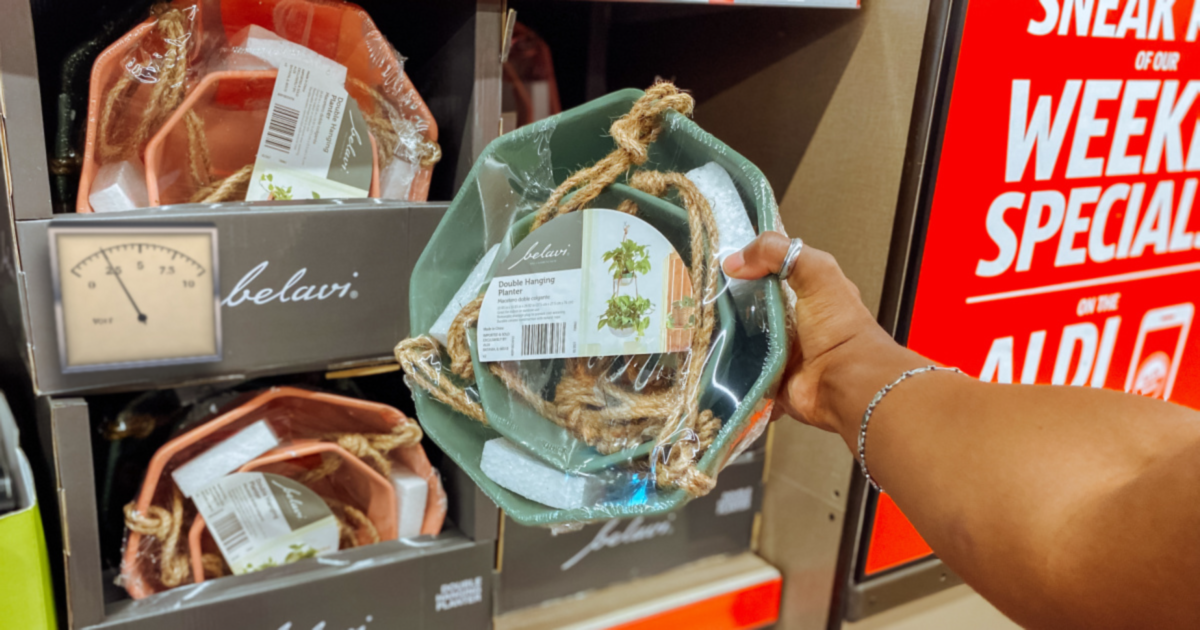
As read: **2.5** V
